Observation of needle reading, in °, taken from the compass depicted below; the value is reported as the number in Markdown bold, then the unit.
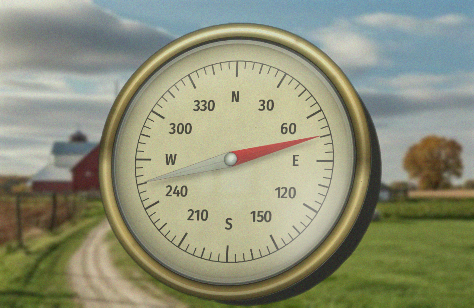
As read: **75** °
